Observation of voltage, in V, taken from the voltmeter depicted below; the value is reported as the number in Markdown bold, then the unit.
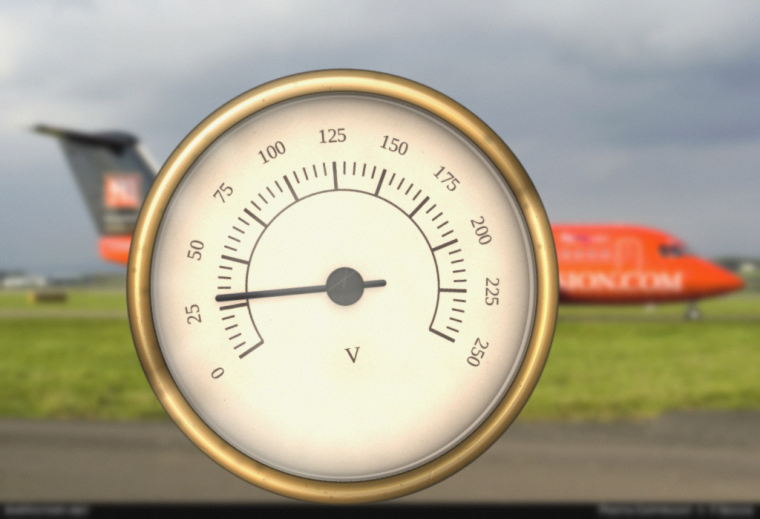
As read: **30** V
